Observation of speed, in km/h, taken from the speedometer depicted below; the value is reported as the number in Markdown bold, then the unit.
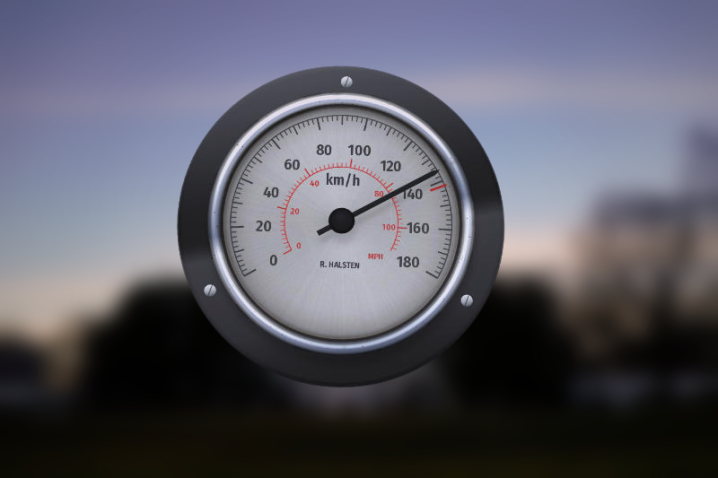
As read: **136** km/h
